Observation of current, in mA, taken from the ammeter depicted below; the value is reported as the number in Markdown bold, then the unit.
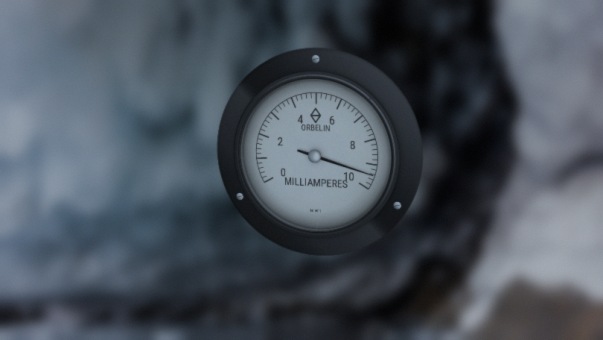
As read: **9.4** mA
